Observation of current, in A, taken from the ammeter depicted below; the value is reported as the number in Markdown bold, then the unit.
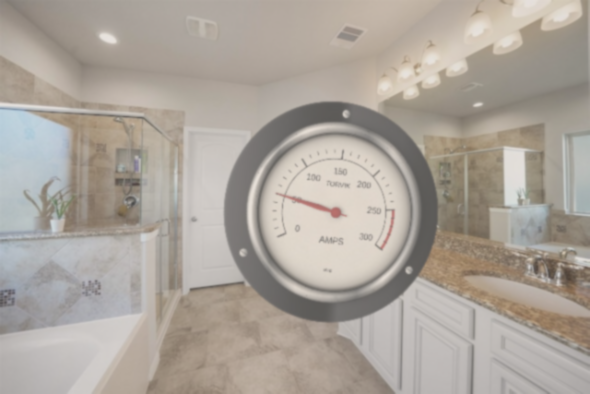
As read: **50** A
